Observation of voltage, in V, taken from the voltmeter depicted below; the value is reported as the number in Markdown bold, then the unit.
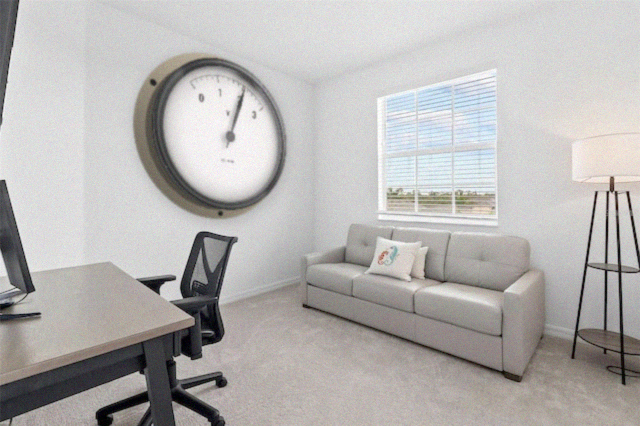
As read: **2** V
